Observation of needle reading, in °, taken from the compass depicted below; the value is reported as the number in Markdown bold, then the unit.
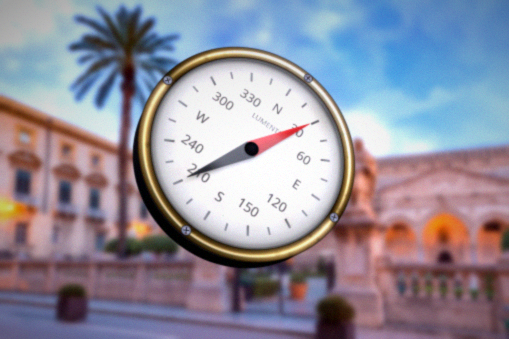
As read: **30** °
